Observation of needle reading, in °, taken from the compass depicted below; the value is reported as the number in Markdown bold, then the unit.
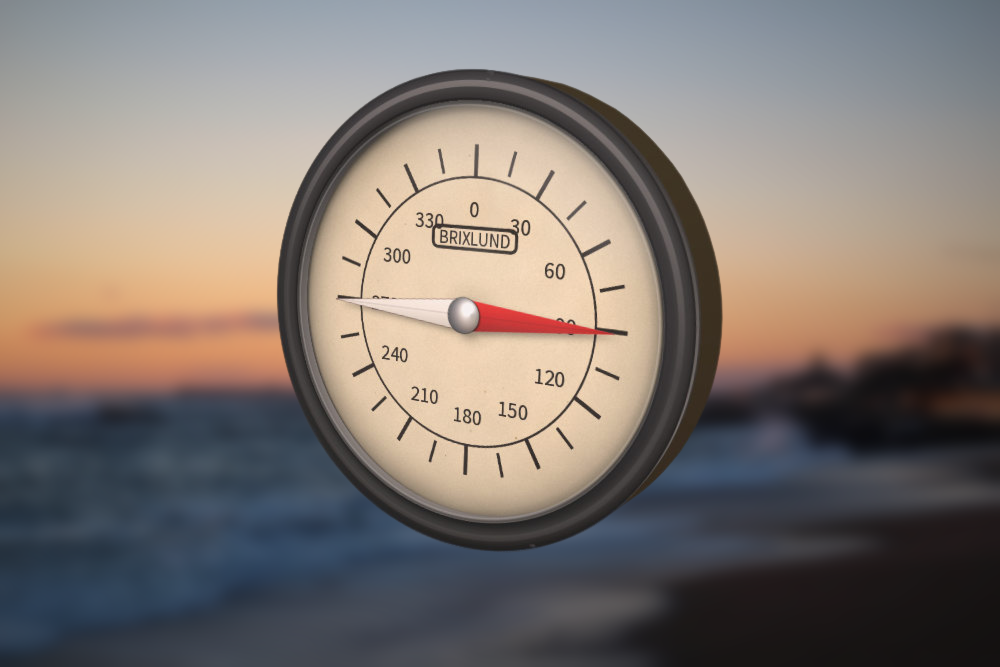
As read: **90** °
